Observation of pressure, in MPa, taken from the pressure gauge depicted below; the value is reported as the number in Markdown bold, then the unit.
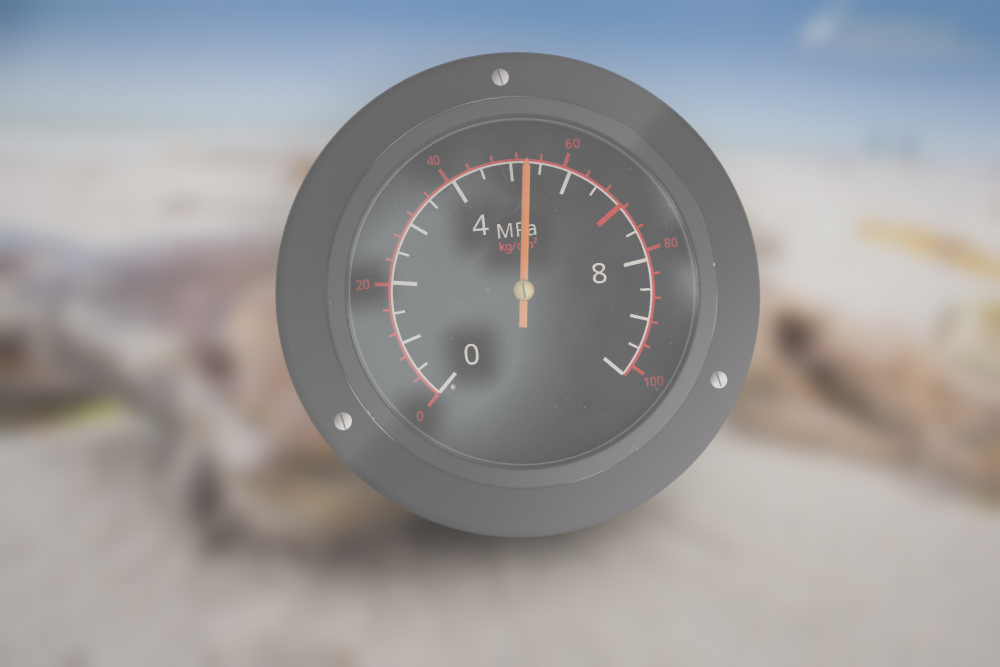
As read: **5.25** MPa
